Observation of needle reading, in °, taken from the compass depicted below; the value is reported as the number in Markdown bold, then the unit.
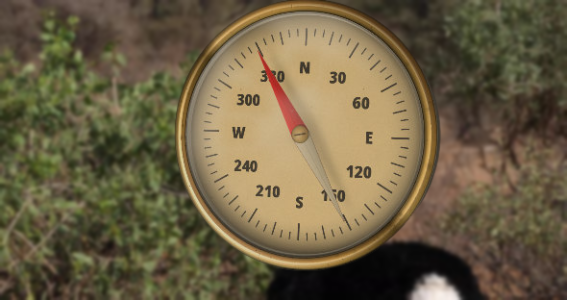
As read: **330** °
